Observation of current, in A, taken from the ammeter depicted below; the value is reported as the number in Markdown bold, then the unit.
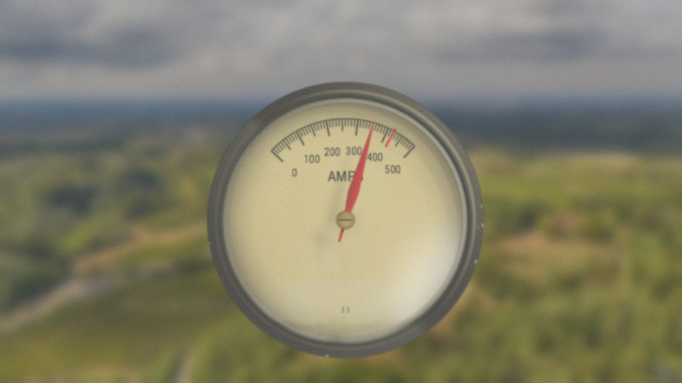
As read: **350** A
